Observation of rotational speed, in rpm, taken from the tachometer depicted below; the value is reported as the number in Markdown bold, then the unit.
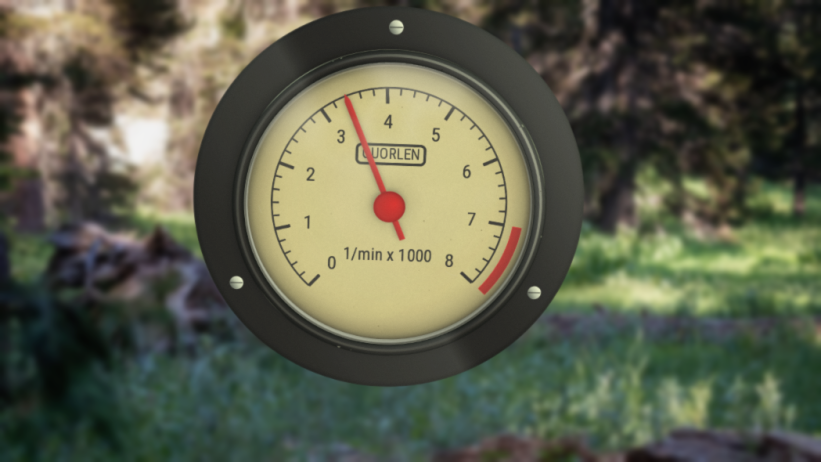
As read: **3400** rpm
